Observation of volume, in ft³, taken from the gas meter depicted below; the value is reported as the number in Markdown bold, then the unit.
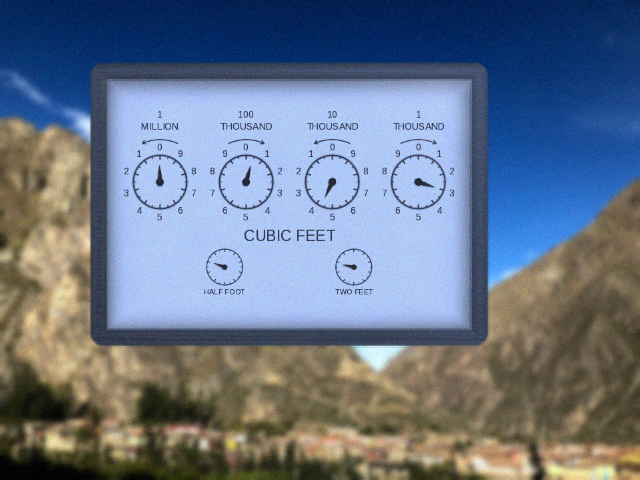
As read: **4300** ft³
